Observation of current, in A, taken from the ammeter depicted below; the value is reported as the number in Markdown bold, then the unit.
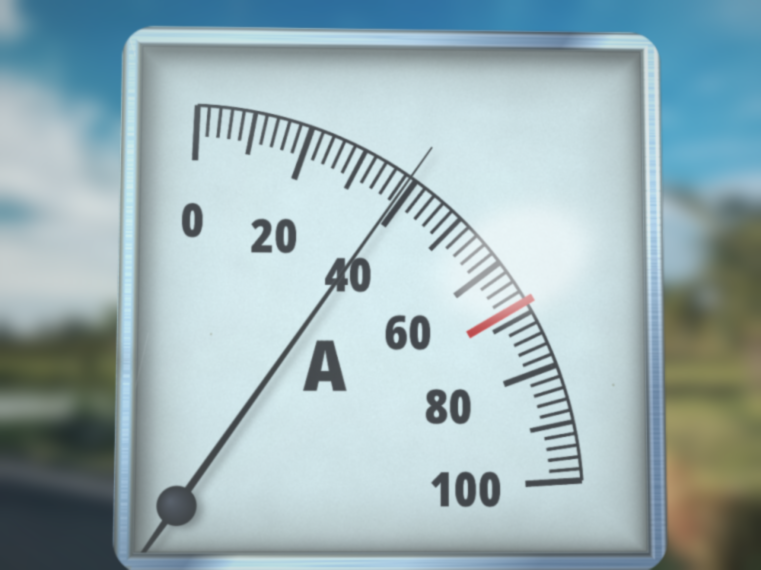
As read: **39** A
